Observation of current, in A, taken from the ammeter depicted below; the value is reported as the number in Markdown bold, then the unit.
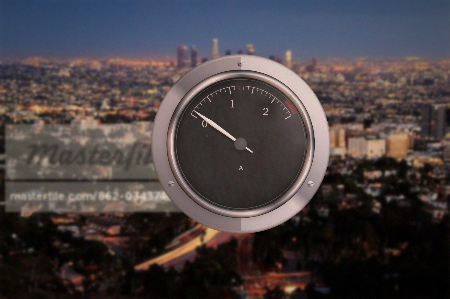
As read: **0.1** A
